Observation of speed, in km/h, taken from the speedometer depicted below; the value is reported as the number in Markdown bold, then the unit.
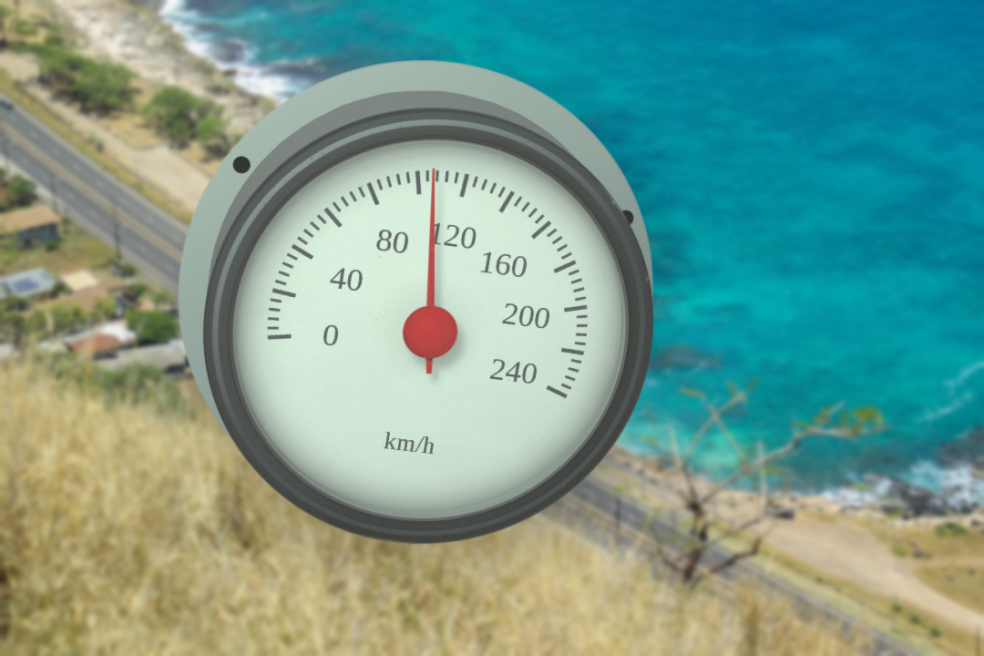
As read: **106** km/h
